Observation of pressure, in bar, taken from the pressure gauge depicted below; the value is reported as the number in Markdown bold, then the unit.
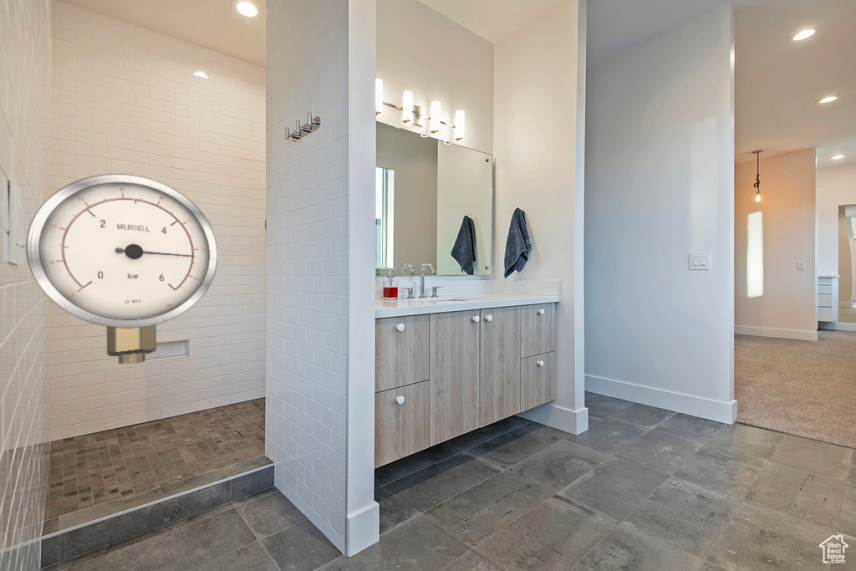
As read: **5** bar
